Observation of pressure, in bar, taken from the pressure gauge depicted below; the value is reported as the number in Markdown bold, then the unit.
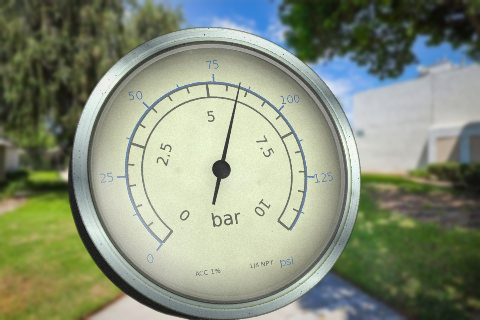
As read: **5.75** bar
